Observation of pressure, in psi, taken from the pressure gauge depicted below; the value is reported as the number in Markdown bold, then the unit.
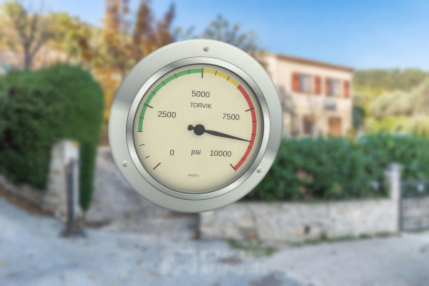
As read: **8750** psi
